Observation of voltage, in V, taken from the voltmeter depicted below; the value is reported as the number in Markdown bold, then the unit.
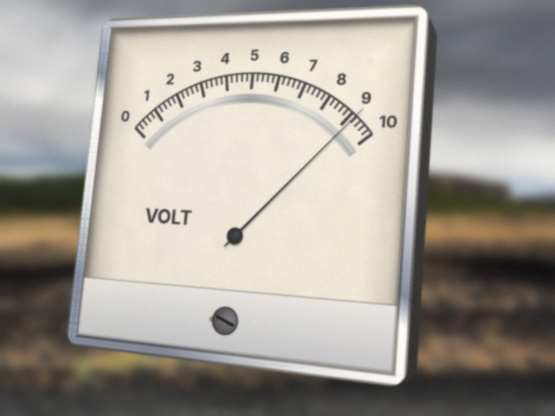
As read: **9.2** V
